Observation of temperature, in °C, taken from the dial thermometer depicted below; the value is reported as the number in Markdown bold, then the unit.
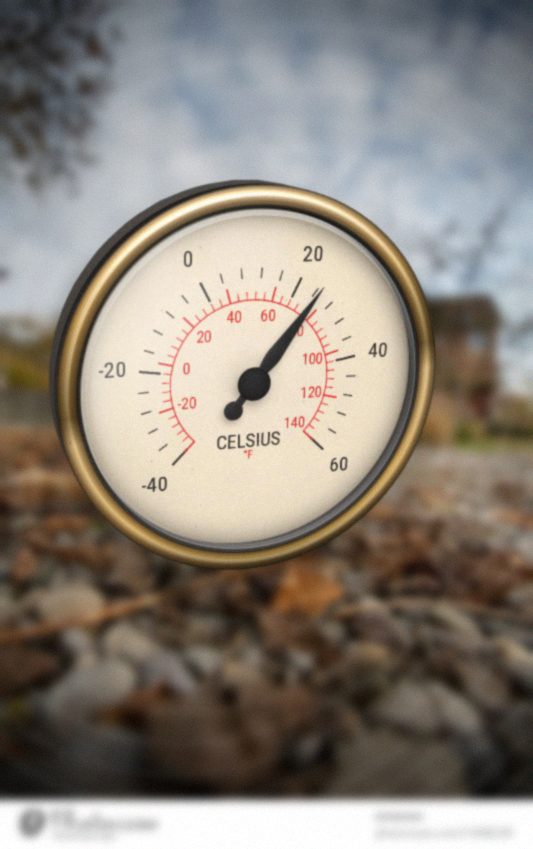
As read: **24** °C
